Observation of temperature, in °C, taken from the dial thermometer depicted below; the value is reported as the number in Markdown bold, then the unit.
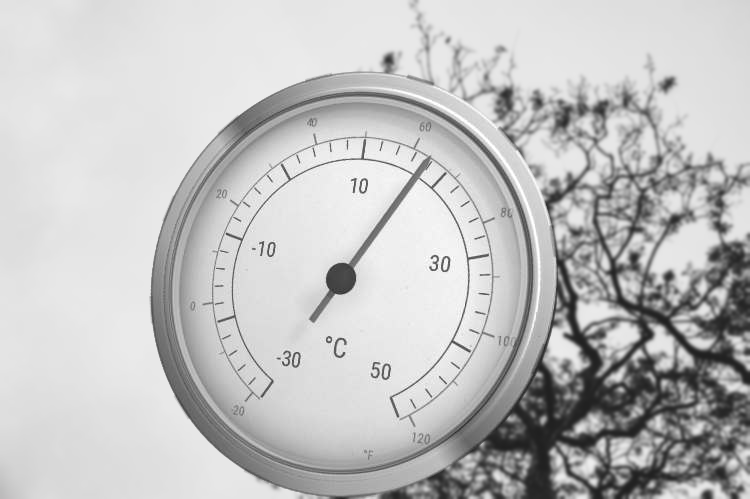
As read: **18** °C
